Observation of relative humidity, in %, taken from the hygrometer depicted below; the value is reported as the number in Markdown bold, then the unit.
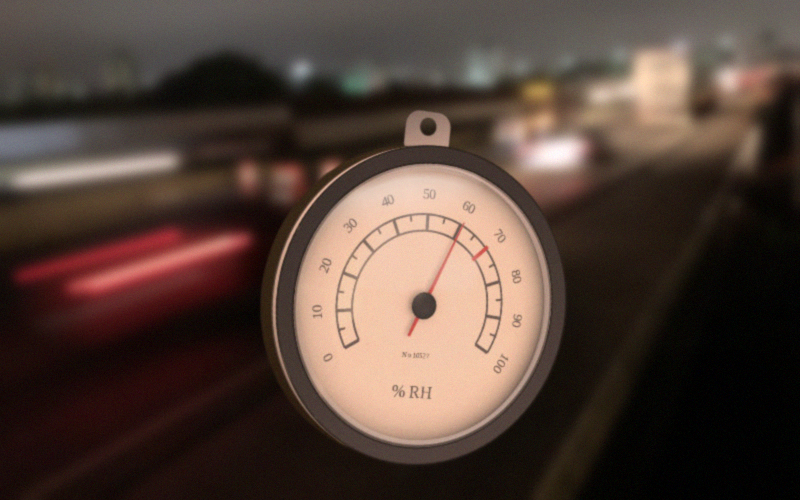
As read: **60** %
